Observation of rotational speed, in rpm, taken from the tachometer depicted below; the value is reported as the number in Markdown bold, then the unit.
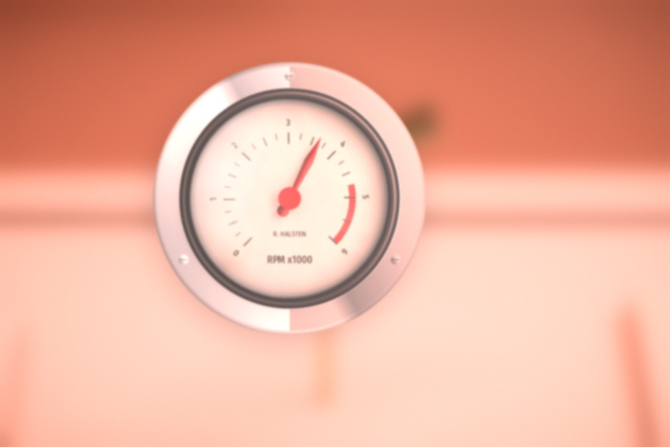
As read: **3625** rpm
